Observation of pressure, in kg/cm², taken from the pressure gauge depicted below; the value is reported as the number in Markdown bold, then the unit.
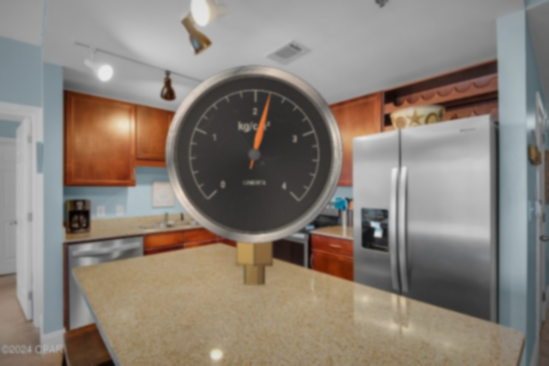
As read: **2.2** kg/cm²
